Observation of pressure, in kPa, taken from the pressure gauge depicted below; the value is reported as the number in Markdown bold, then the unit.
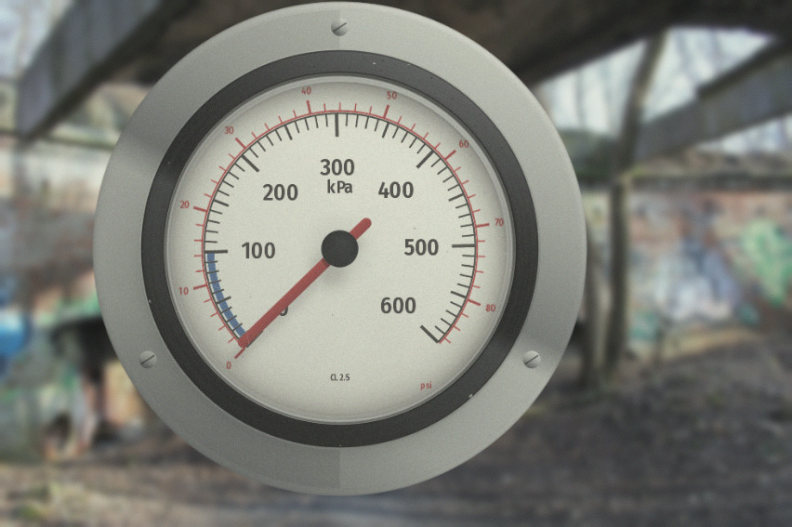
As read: **5** kPa
